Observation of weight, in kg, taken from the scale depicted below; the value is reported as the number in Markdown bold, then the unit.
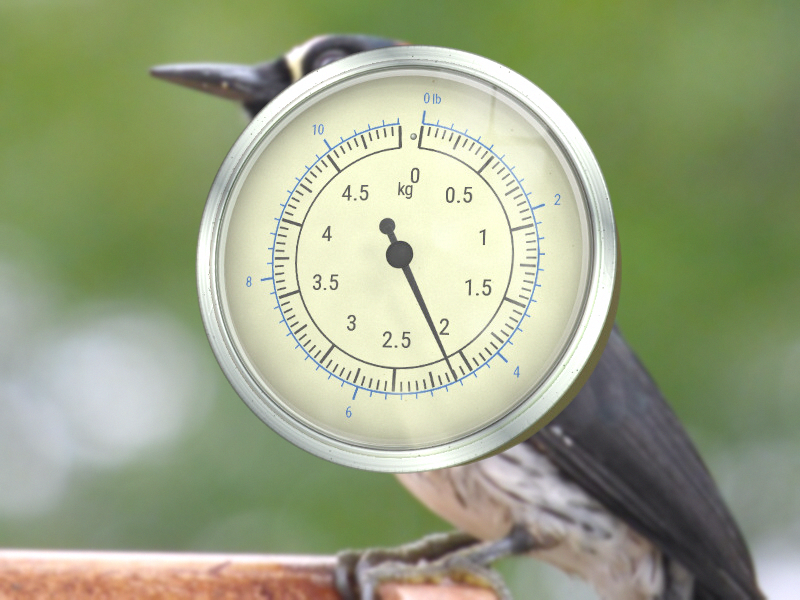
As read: **2.1** kg
